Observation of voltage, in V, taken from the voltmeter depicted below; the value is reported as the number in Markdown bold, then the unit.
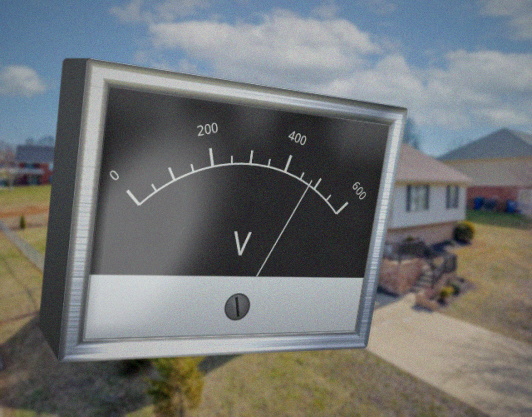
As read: **475** V
